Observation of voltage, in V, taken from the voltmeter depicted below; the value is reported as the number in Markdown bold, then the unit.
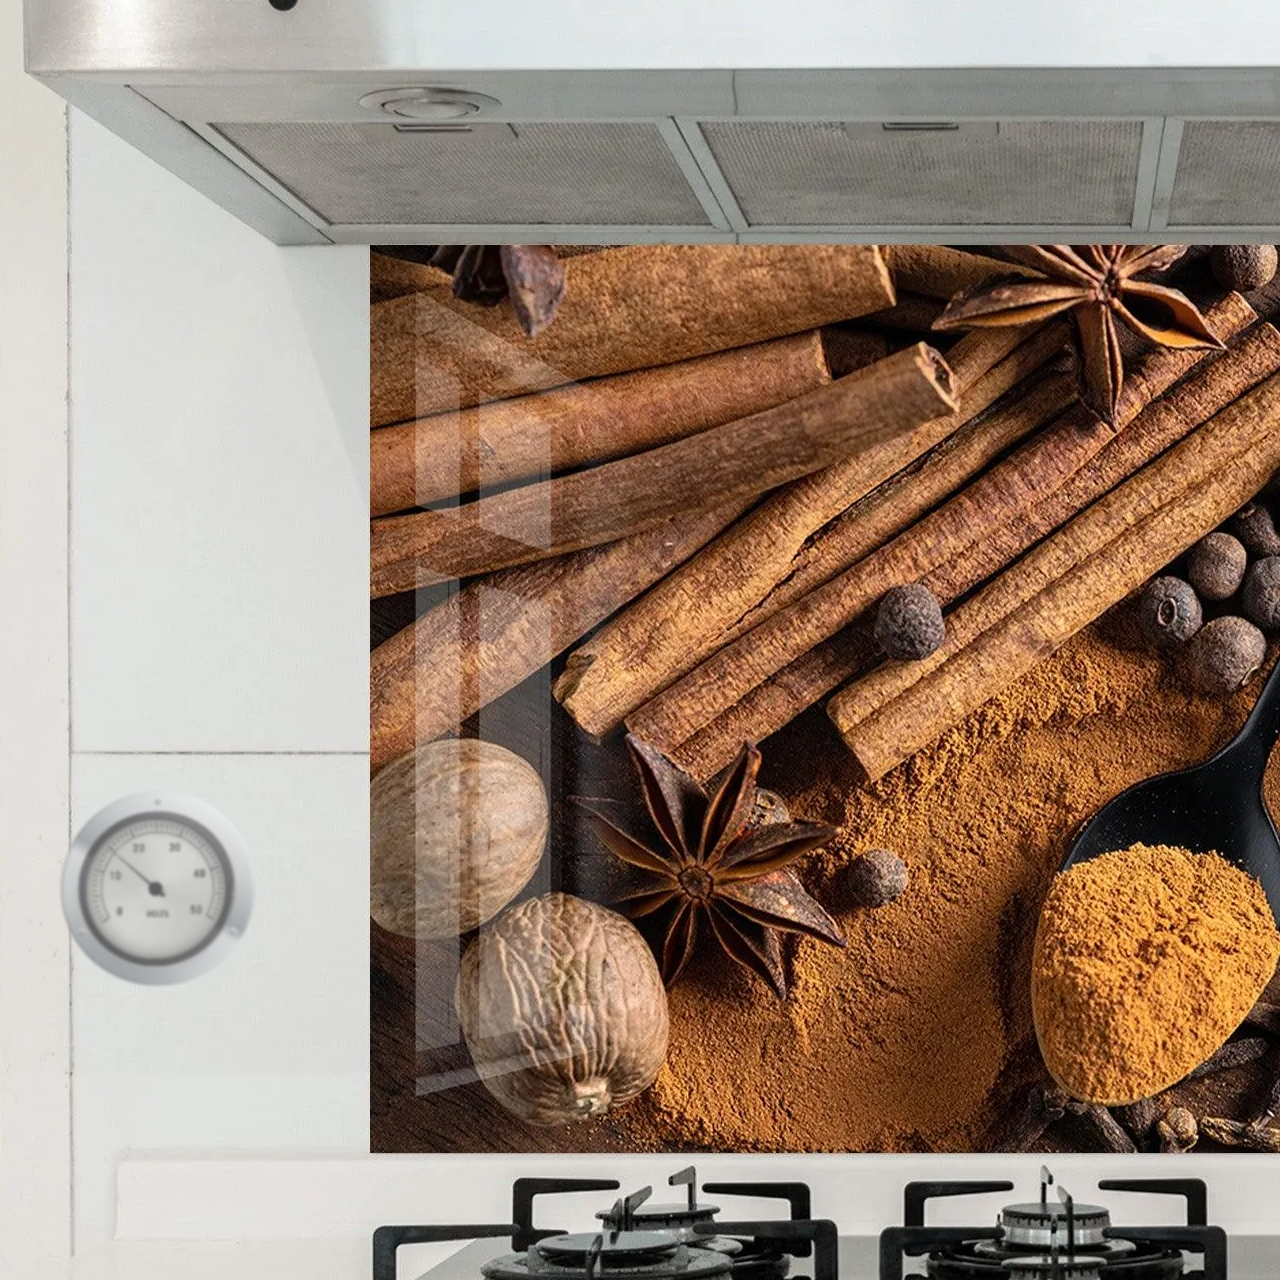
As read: **15** V
